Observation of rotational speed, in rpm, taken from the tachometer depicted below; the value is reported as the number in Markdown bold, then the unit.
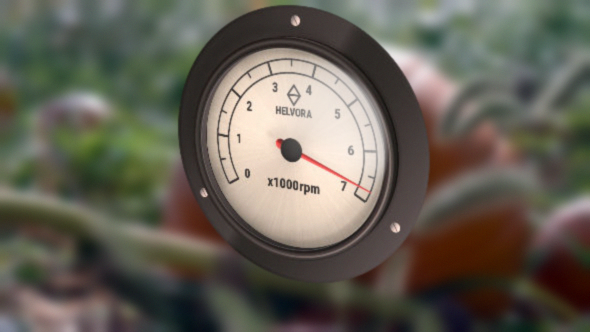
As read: **6750** rpm
